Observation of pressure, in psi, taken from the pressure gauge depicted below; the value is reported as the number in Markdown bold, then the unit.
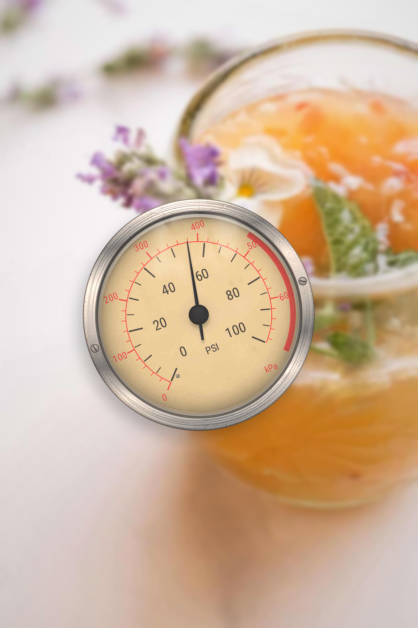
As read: **55** psi
